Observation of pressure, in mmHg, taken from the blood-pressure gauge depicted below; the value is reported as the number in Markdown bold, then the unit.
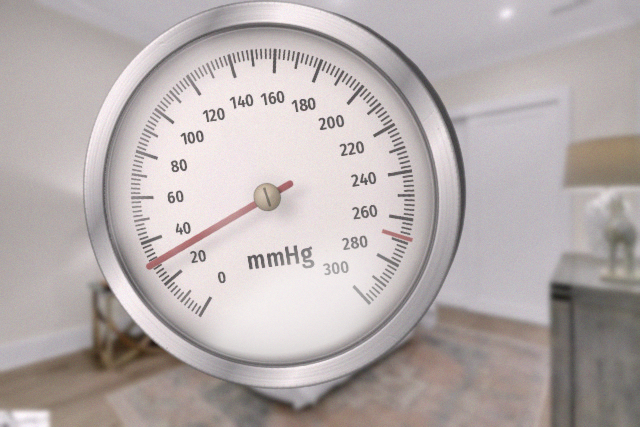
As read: **30** mmHg
